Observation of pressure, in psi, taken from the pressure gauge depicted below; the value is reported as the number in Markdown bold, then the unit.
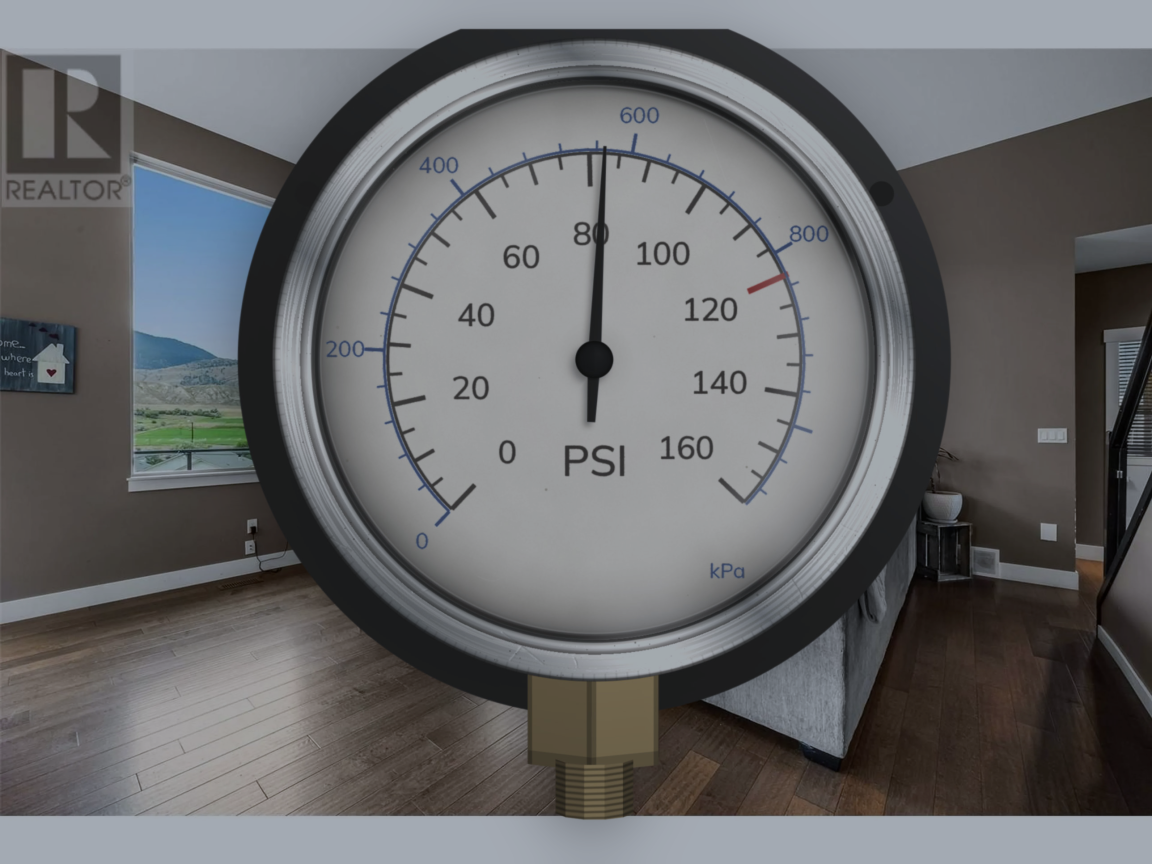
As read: **82.5** psi
